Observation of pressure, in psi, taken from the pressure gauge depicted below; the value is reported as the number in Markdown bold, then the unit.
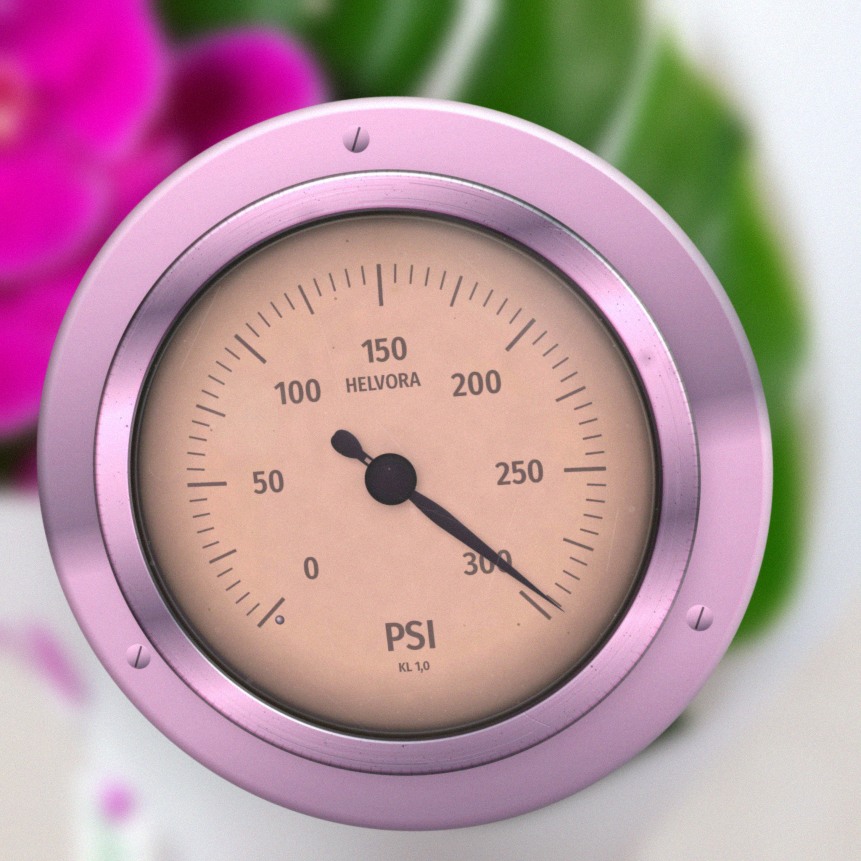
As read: **295** psi
